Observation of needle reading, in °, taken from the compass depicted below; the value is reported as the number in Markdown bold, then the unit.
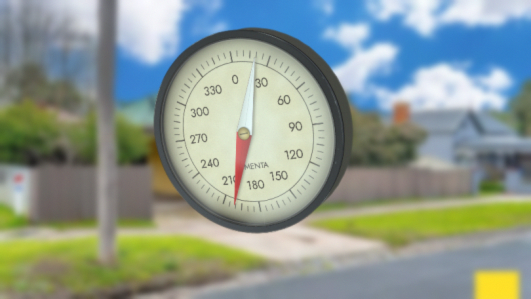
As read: **200** °
